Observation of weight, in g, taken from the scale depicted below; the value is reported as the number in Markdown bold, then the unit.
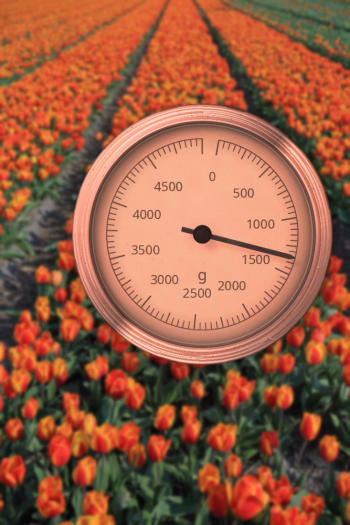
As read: **1350** g
